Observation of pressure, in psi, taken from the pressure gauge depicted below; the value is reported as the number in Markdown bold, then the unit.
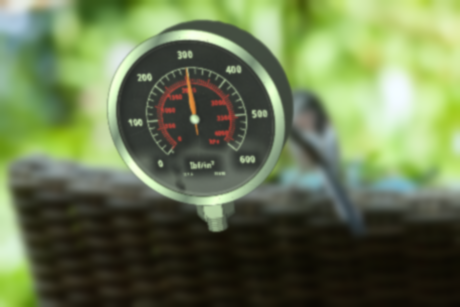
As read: **300** psi
